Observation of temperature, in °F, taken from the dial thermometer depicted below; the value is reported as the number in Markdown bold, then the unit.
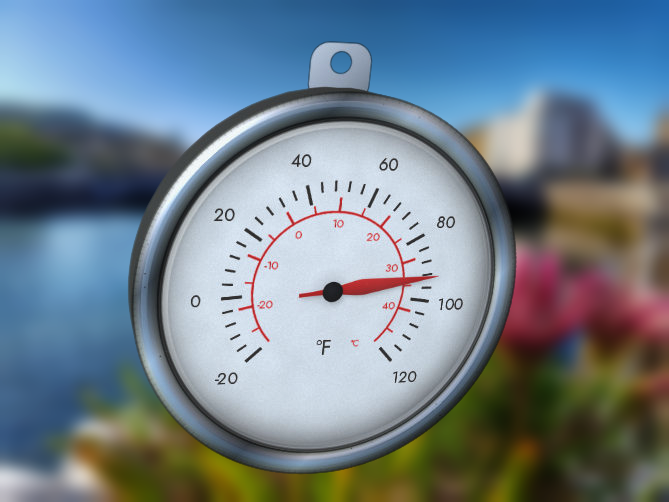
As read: **92** °F
